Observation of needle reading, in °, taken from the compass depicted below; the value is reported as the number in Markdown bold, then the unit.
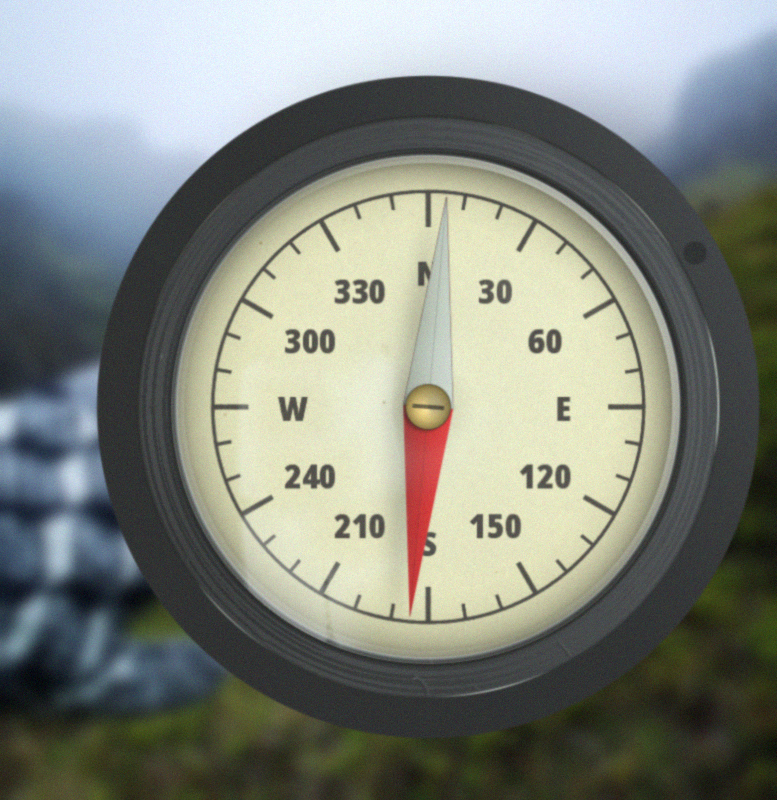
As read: **185** °
